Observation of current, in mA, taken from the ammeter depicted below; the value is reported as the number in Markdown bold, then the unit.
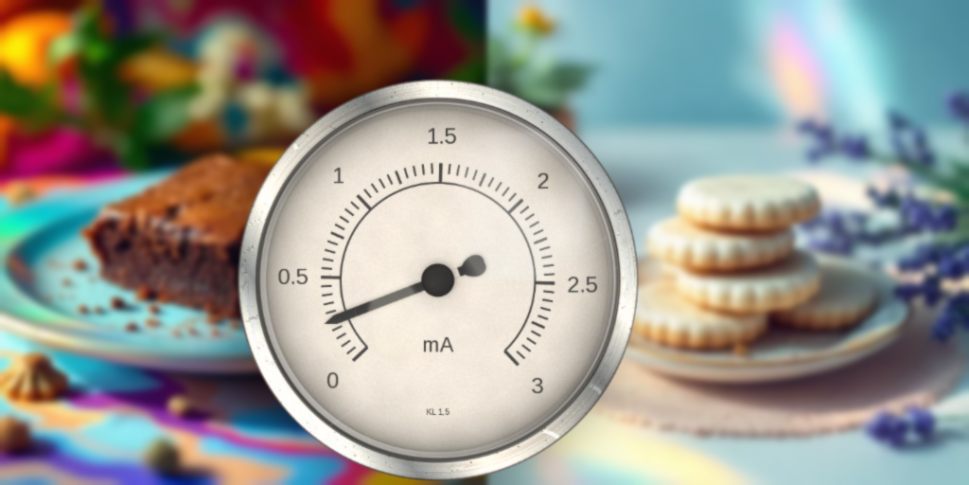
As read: **0.25** mA
